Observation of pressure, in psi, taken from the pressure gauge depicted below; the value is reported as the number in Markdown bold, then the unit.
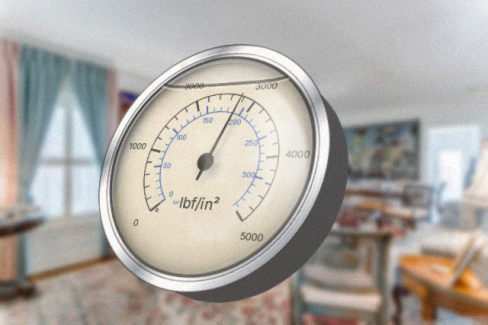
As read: **2800** psi
